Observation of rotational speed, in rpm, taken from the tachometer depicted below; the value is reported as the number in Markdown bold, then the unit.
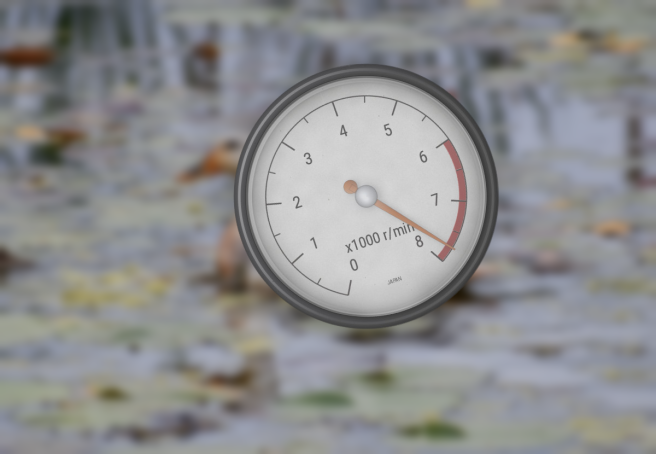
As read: **7750** rpm
